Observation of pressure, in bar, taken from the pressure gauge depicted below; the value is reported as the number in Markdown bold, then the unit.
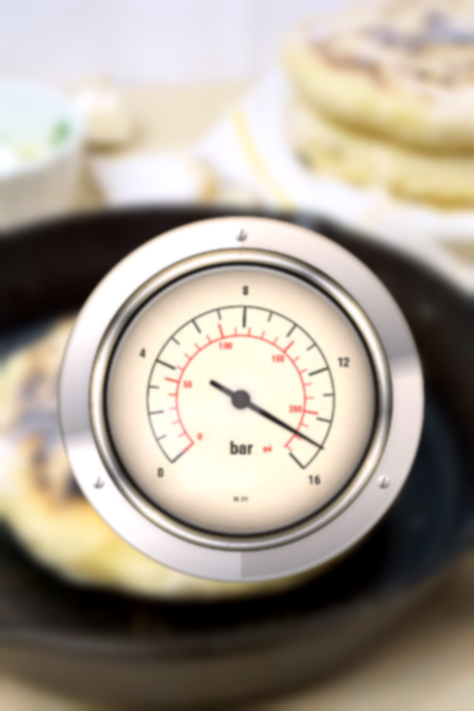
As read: **15** bar
